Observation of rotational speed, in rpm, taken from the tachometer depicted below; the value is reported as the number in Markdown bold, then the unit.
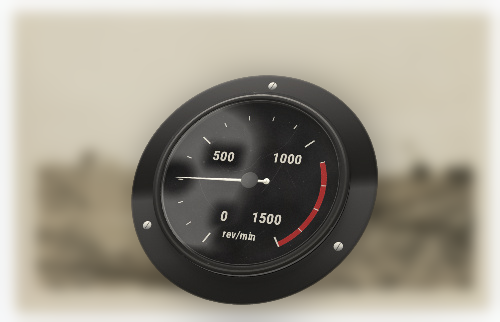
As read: **300** rpm
